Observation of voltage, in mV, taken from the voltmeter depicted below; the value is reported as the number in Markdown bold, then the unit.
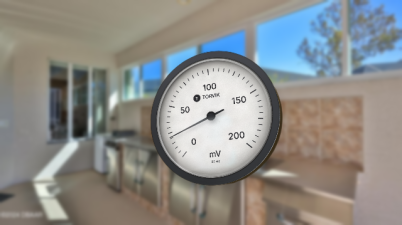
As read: **20** mV
